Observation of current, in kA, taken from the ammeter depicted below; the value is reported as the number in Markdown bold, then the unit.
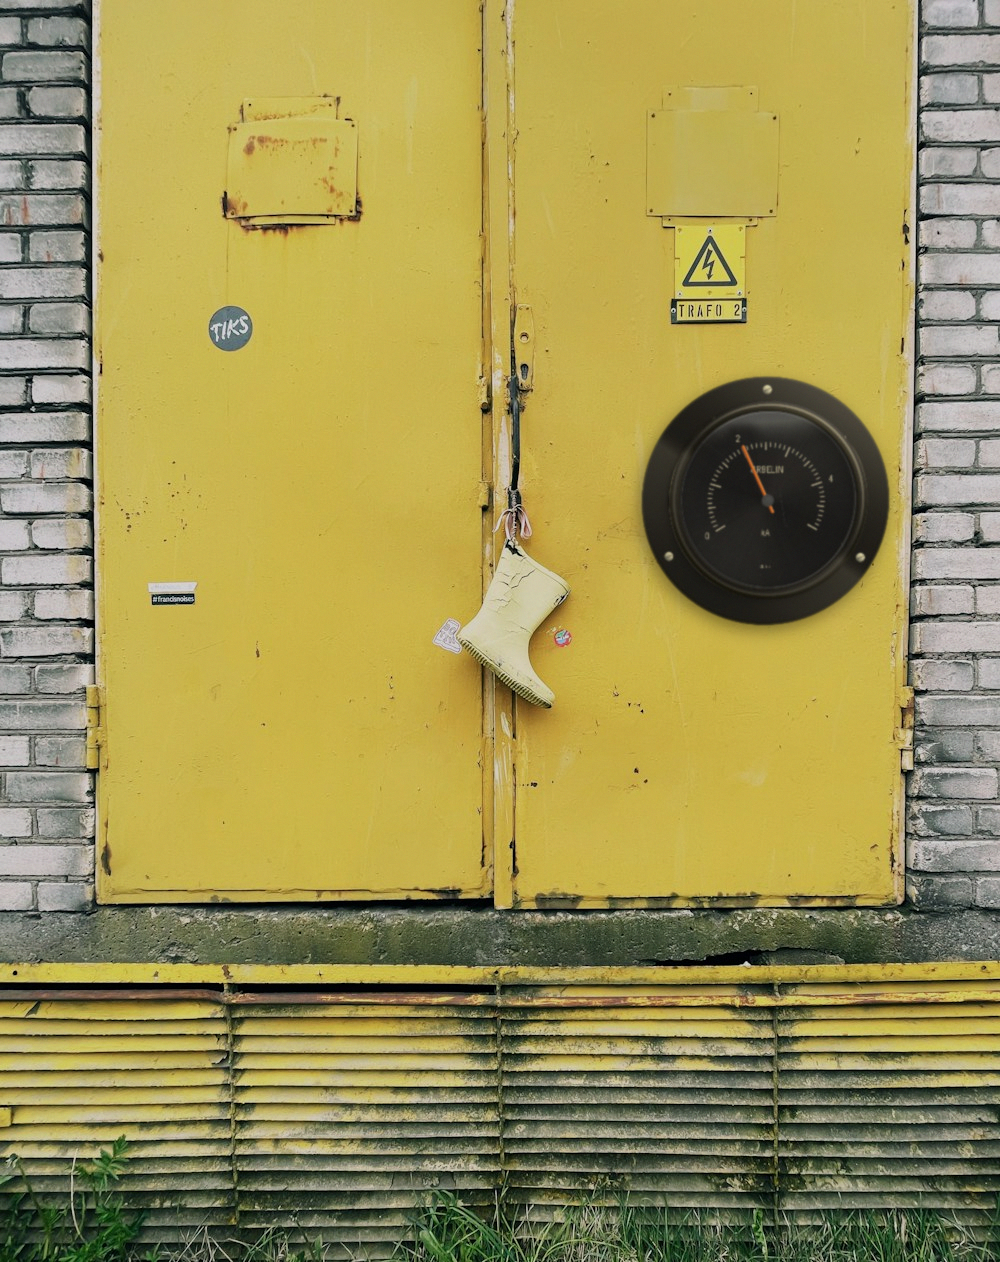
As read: **2** kA
